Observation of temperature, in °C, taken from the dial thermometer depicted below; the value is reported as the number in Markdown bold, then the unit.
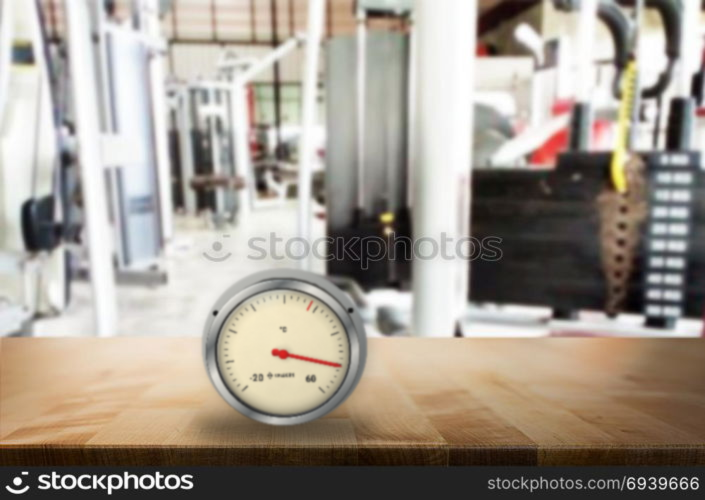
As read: **50** °C
